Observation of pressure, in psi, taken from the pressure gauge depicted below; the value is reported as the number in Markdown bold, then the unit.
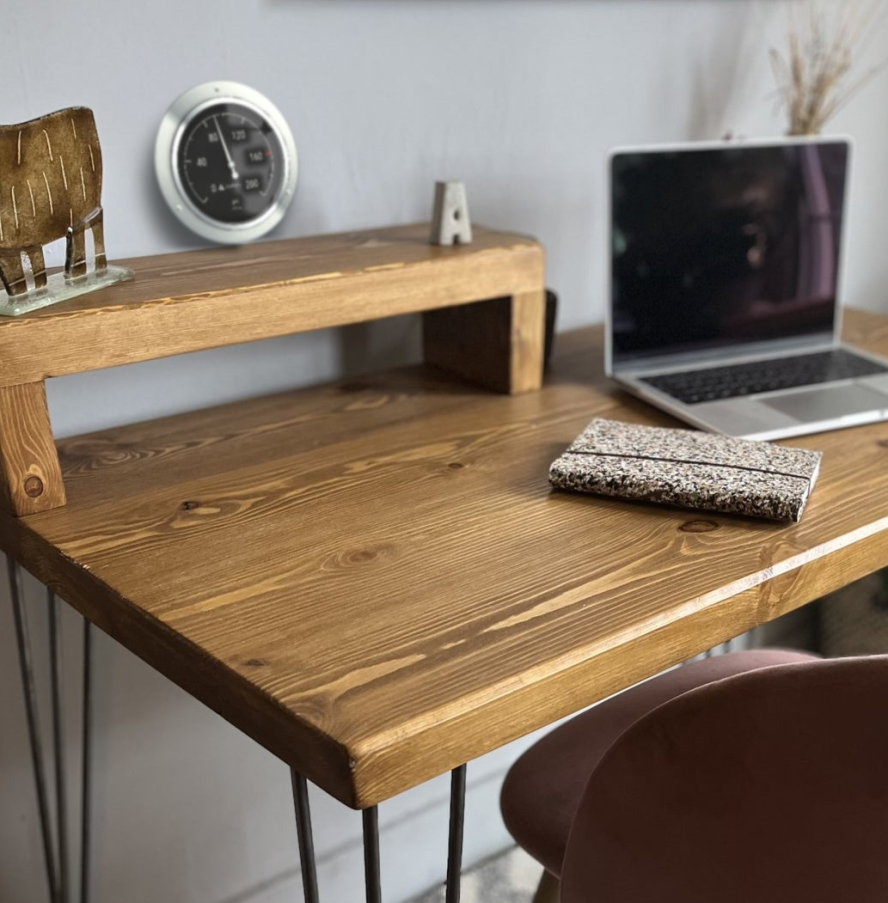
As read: **90** psi
